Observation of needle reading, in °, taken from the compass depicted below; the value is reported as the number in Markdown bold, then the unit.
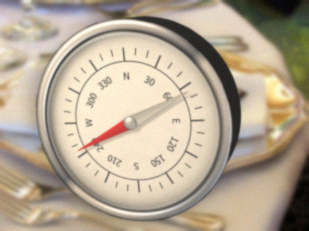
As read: **245** °
